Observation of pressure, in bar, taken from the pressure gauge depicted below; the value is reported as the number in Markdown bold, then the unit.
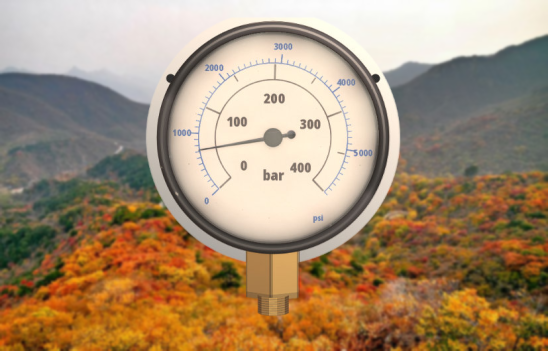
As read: **50** bar
